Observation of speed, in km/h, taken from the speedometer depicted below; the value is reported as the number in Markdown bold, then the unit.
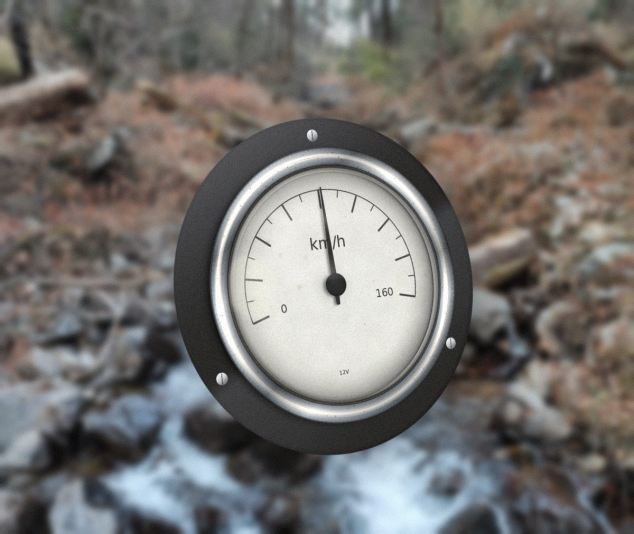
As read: **80** km/h
